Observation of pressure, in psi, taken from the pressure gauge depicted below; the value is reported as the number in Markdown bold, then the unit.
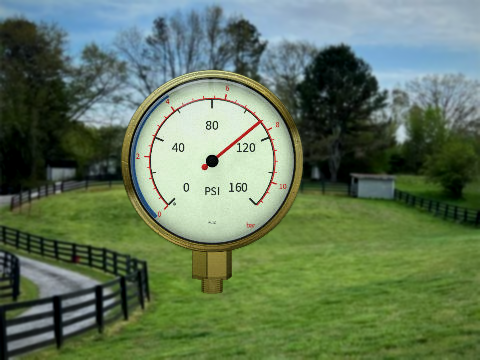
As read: **110** psi
